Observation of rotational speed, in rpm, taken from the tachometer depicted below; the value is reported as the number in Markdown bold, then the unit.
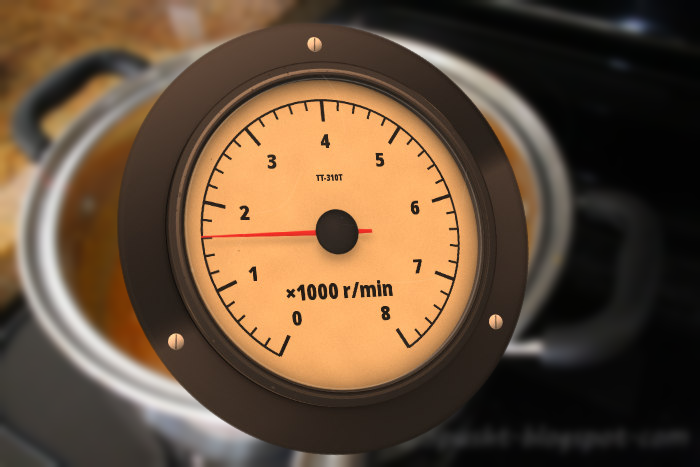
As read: **1600** rpm
